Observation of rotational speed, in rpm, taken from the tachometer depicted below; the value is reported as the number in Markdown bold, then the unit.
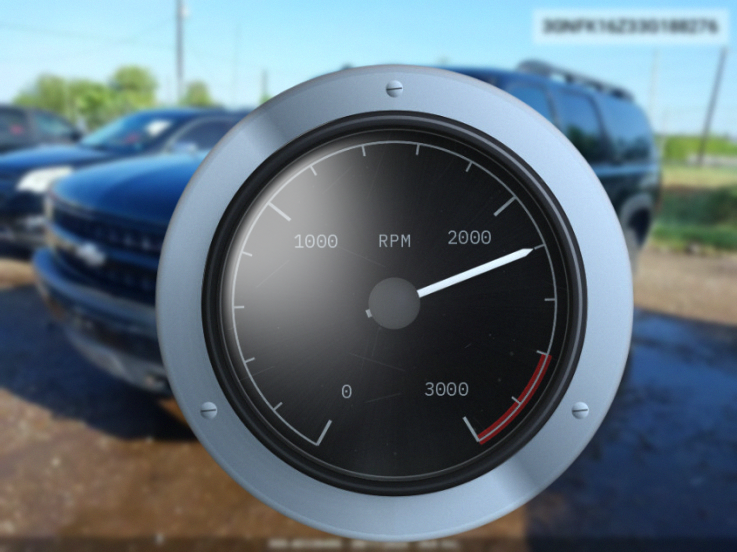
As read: **2200** rpm
